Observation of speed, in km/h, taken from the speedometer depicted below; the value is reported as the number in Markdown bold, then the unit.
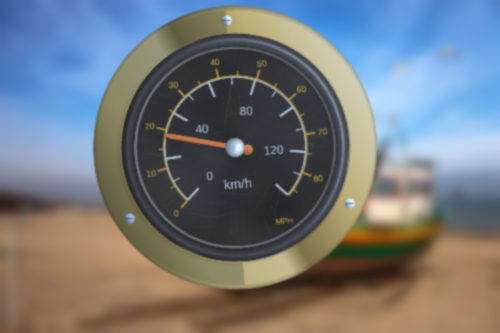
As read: **30** km/h
